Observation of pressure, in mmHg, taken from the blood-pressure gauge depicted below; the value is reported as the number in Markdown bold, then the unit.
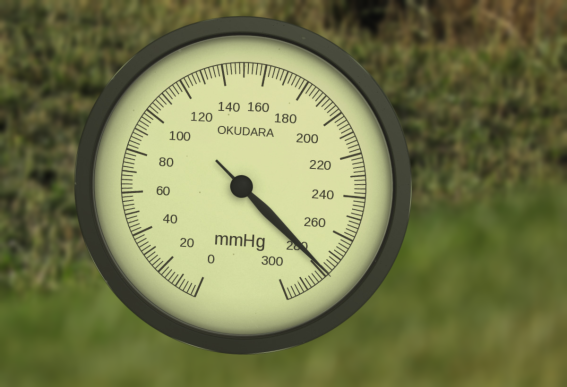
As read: **278** mmHg
